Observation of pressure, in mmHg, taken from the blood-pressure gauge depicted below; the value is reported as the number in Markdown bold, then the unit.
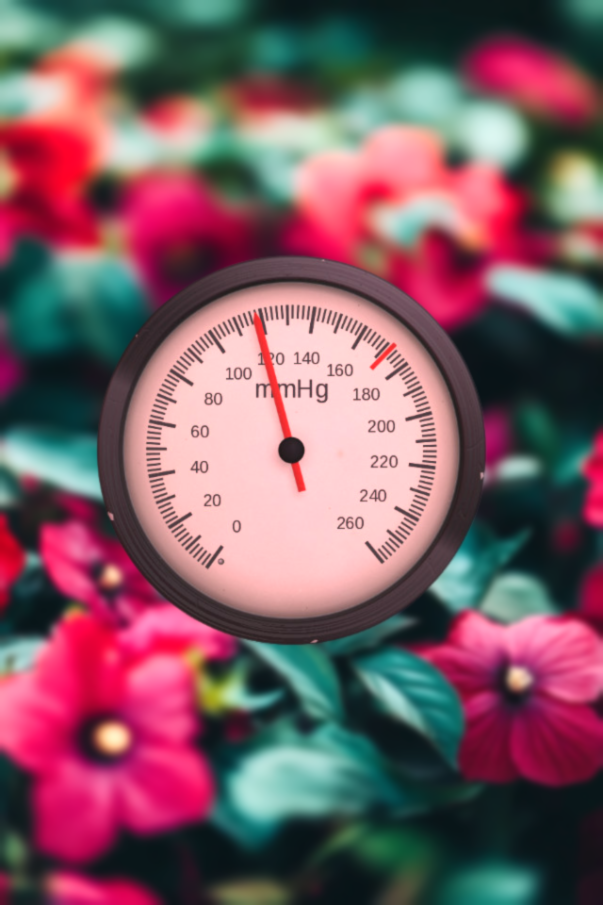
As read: **118** mmHg
